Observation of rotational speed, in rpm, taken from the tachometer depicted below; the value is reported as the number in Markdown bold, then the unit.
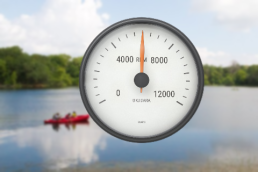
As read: **6000** rpm
